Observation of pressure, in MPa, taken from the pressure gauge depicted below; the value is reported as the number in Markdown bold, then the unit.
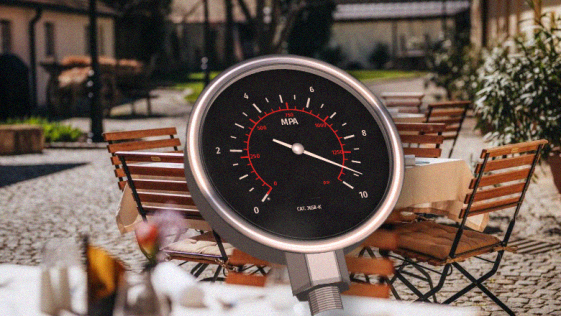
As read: **9.5** MPa
